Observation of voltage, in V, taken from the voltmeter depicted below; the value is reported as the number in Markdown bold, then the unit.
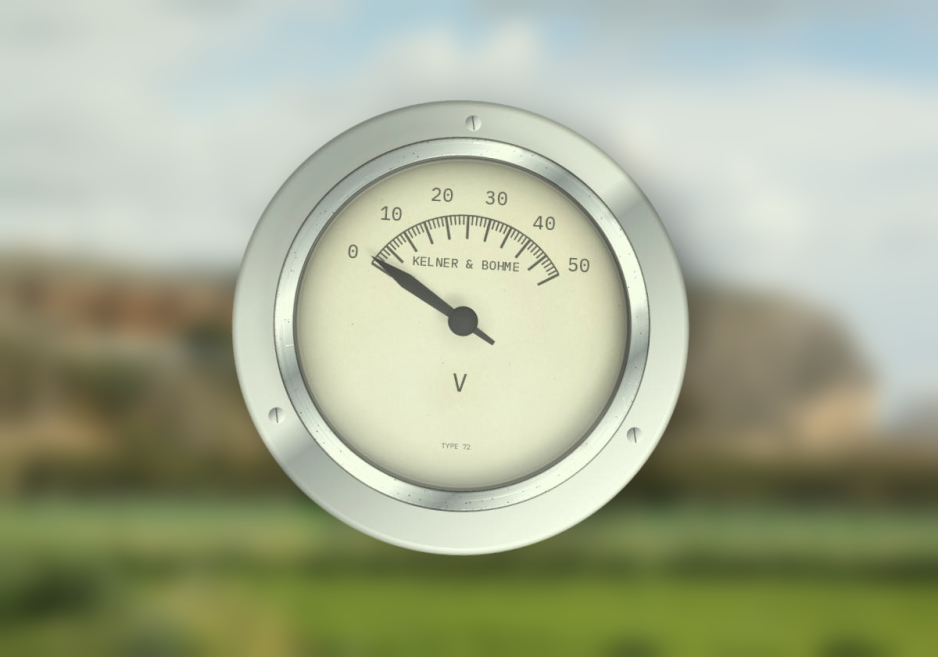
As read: **1** V
